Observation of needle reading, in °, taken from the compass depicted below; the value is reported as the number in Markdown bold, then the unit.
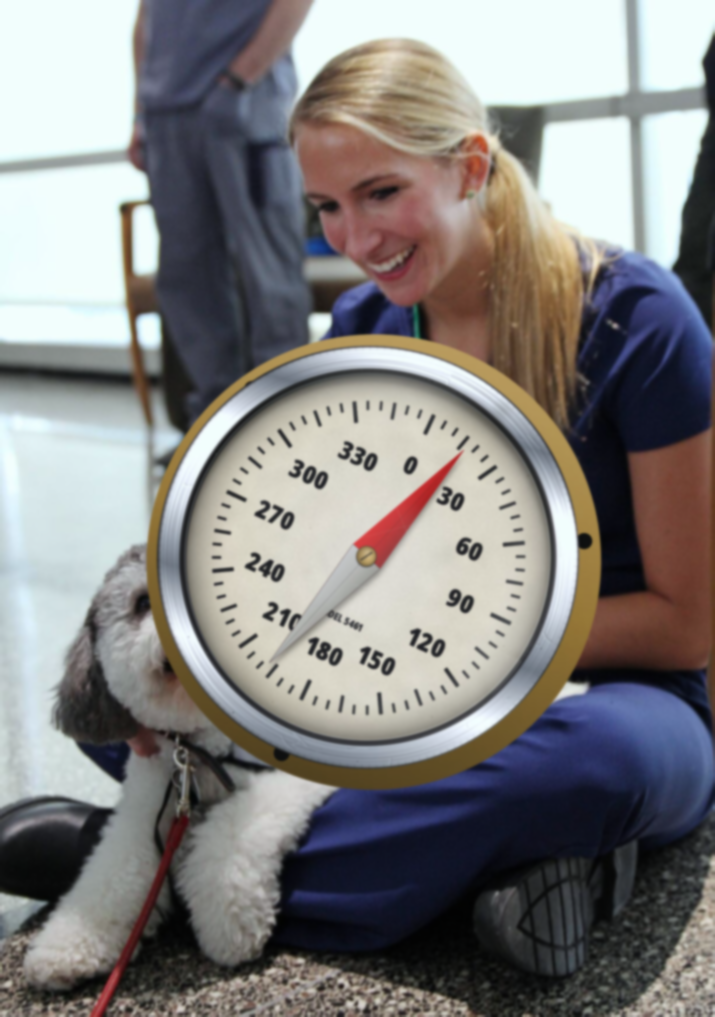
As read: **17.5** °
